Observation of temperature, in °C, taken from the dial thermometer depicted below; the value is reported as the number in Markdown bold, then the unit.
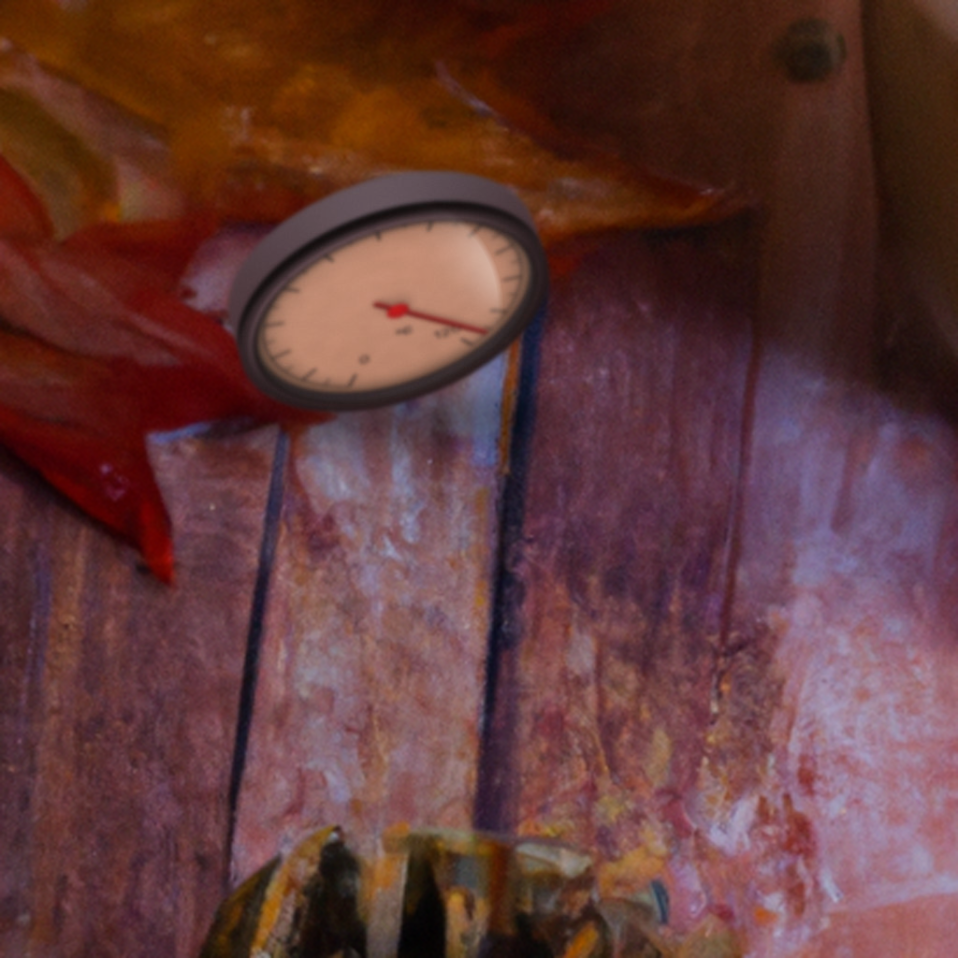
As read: **115** °C
